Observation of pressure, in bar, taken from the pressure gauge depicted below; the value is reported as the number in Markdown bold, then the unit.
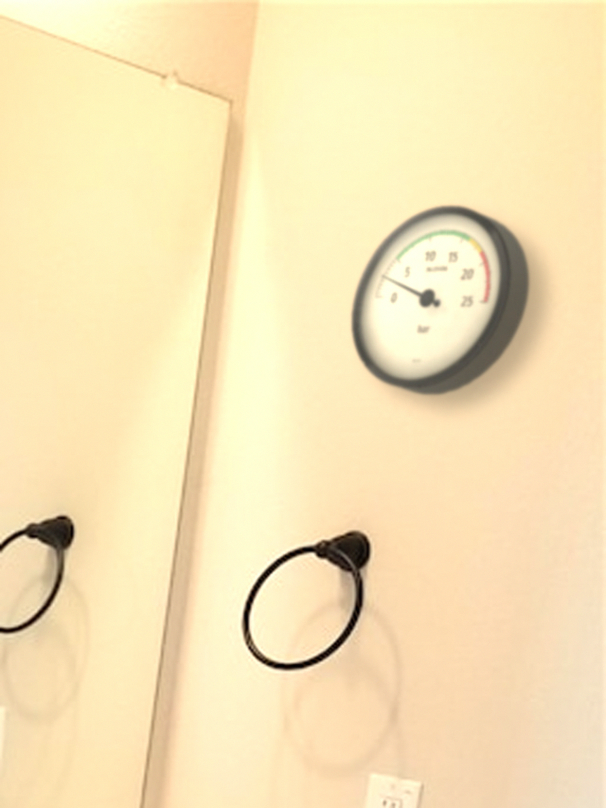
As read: **2.5** bar
